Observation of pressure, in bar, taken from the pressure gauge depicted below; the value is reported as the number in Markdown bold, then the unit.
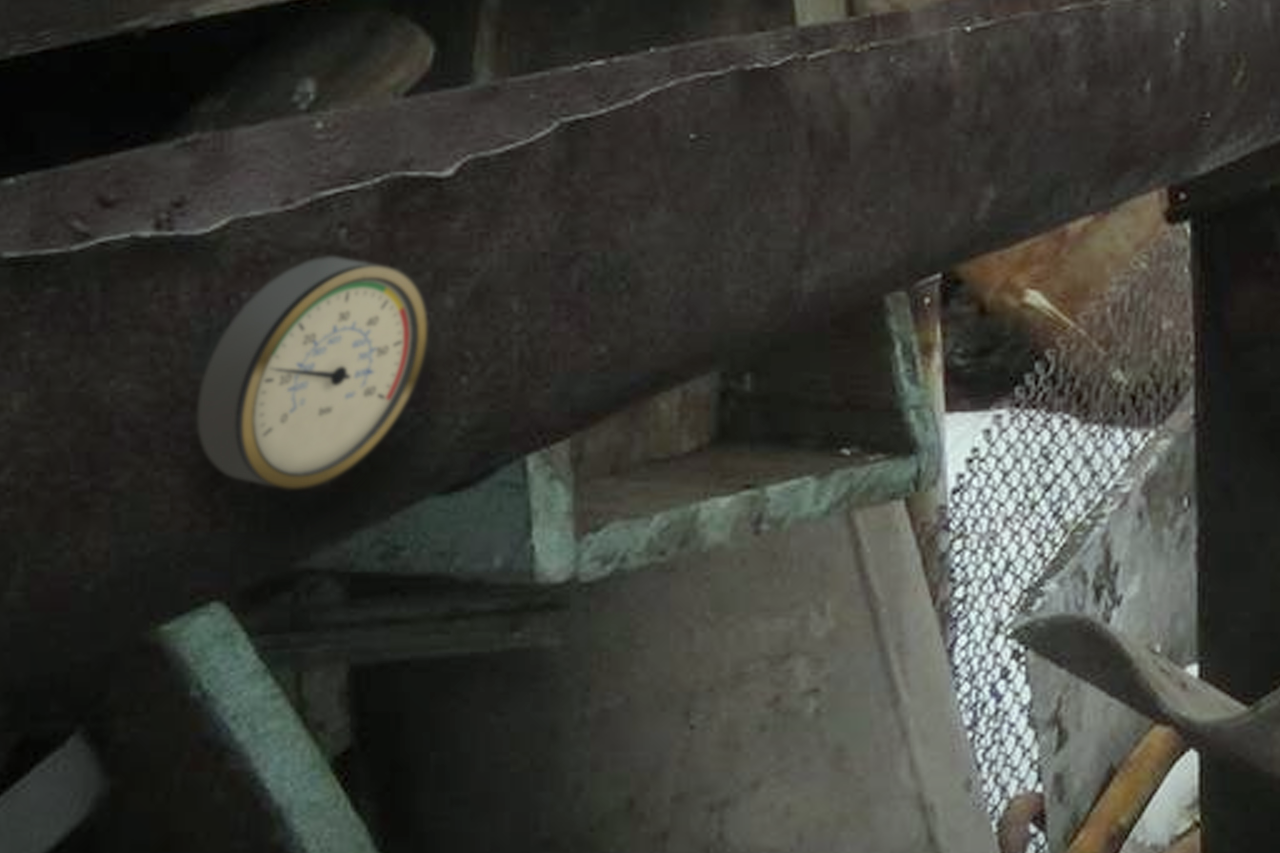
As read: **12** bar
